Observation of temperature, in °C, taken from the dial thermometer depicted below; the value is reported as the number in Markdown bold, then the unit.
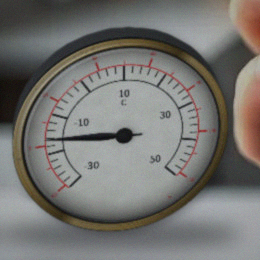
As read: **-16** °C
